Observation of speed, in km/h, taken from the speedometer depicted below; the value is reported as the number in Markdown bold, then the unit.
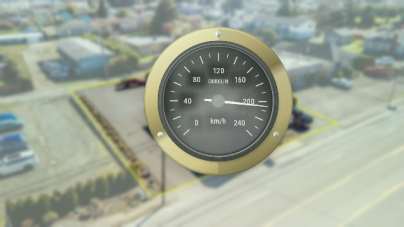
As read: **205** km/h
